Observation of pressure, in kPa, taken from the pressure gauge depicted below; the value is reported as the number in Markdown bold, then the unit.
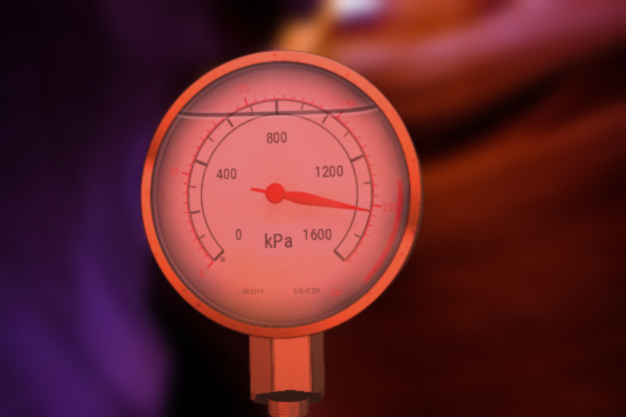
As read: **1400** kPa
